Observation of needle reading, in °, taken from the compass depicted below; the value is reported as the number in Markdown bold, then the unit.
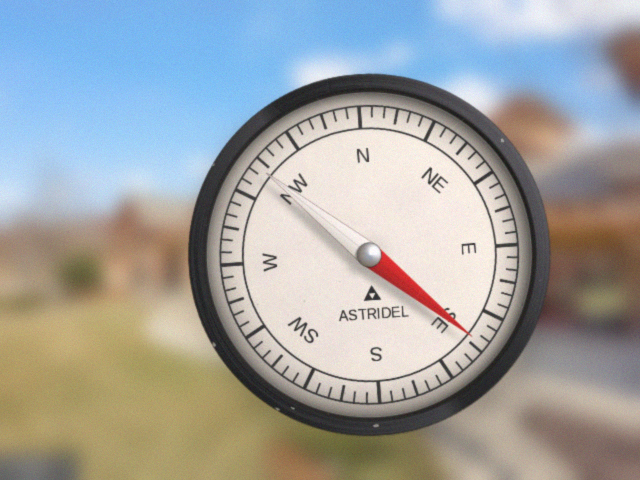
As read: **132.5** °
